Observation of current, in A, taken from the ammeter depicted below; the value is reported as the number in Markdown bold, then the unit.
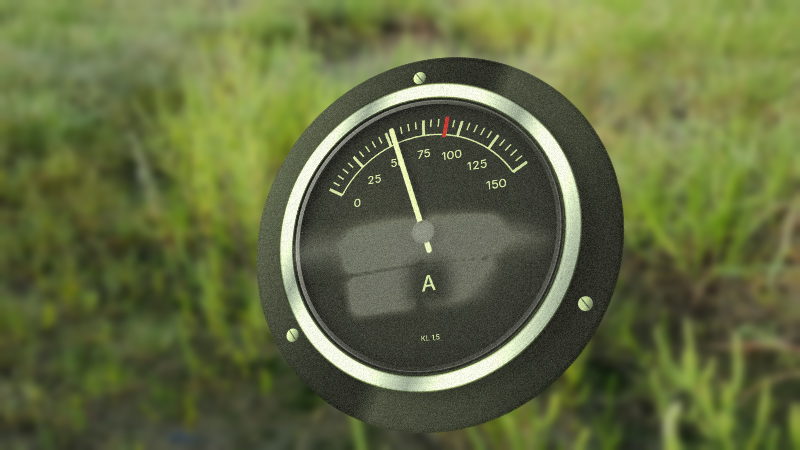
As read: **55** A
